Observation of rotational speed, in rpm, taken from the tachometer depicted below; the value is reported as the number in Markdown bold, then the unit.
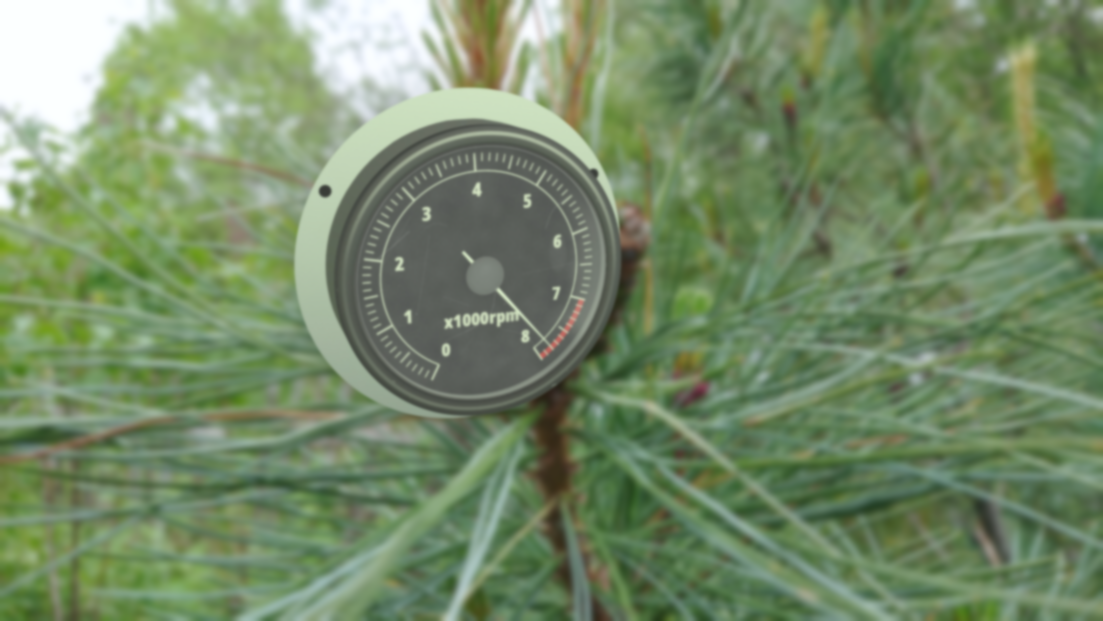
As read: **7800** rpm
